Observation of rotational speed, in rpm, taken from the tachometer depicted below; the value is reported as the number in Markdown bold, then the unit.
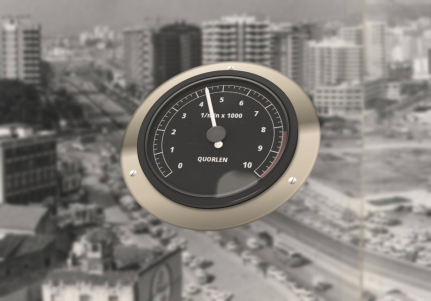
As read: **4400** rpm
